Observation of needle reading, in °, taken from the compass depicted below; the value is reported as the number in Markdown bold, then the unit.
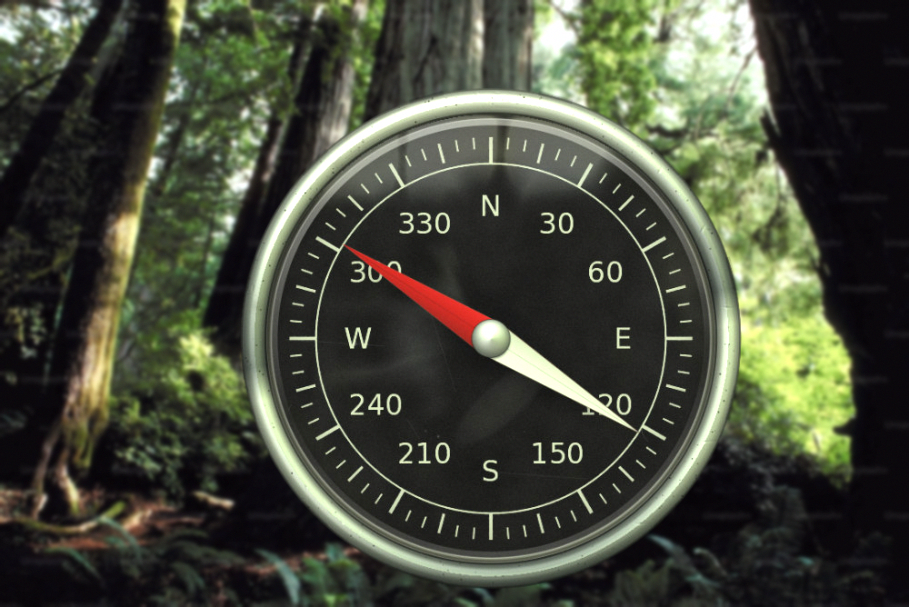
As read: **302.5** °
